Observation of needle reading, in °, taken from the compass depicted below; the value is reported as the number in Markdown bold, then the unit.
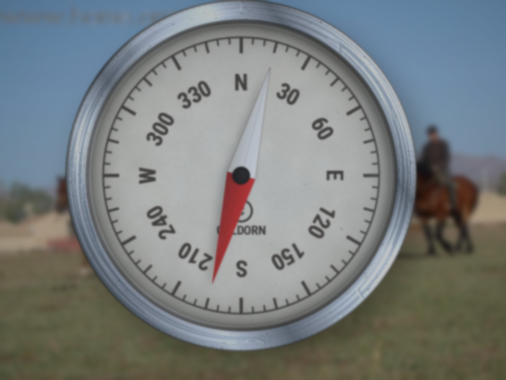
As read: **195** °
